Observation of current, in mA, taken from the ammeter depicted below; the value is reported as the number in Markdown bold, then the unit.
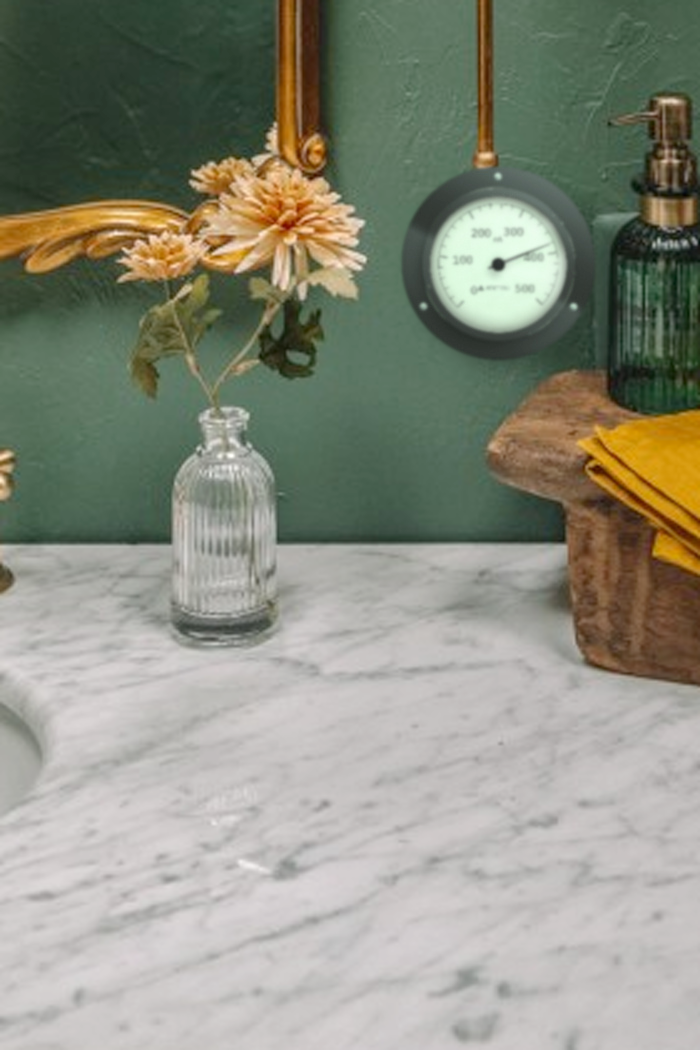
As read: **380** mA
